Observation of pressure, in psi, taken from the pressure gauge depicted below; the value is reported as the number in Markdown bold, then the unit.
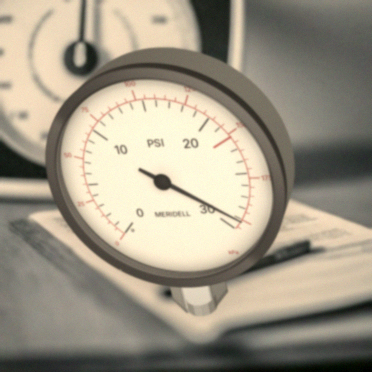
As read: **29** psi
